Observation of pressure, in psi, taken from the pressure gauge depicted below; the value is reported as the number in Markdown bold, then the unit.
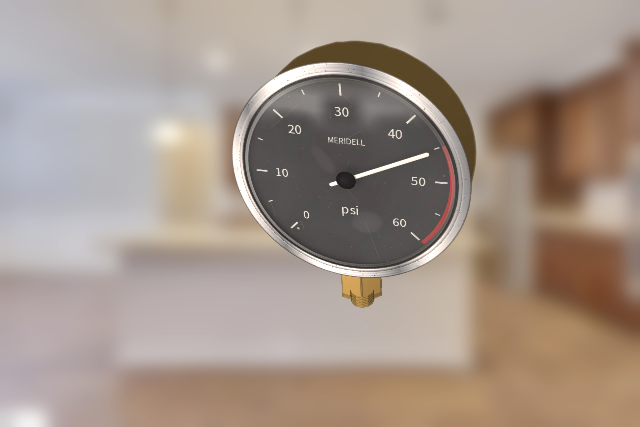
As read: **45** psi
